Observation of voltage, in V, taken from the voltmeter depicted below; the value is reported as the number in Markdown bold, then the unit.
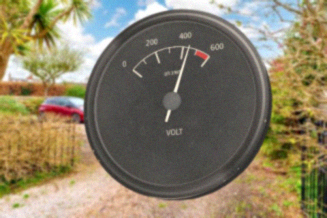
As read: **450** V
